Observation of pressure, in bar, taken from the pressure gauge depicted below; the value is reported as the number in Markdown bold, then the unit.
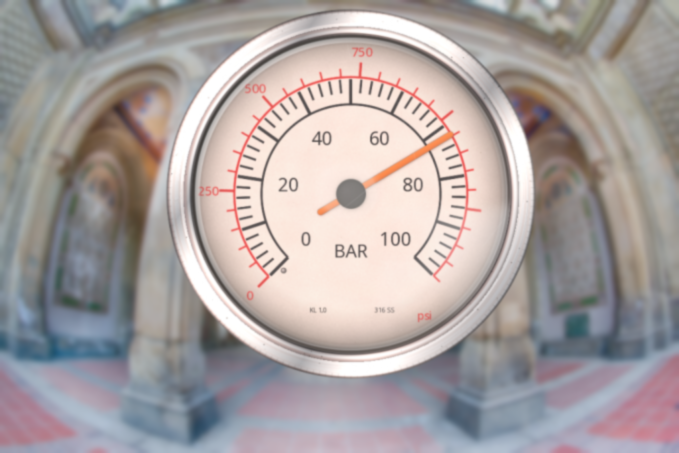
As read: **72** bar
